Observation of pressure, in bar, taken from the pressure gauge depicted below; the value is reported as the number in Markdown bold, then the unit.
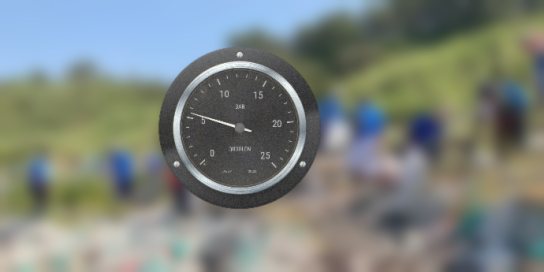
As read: **5.5** bar
